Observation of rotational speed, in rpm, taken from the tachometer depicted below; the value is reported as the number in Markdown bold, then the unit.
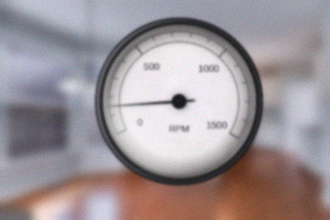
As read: **150** rpm
